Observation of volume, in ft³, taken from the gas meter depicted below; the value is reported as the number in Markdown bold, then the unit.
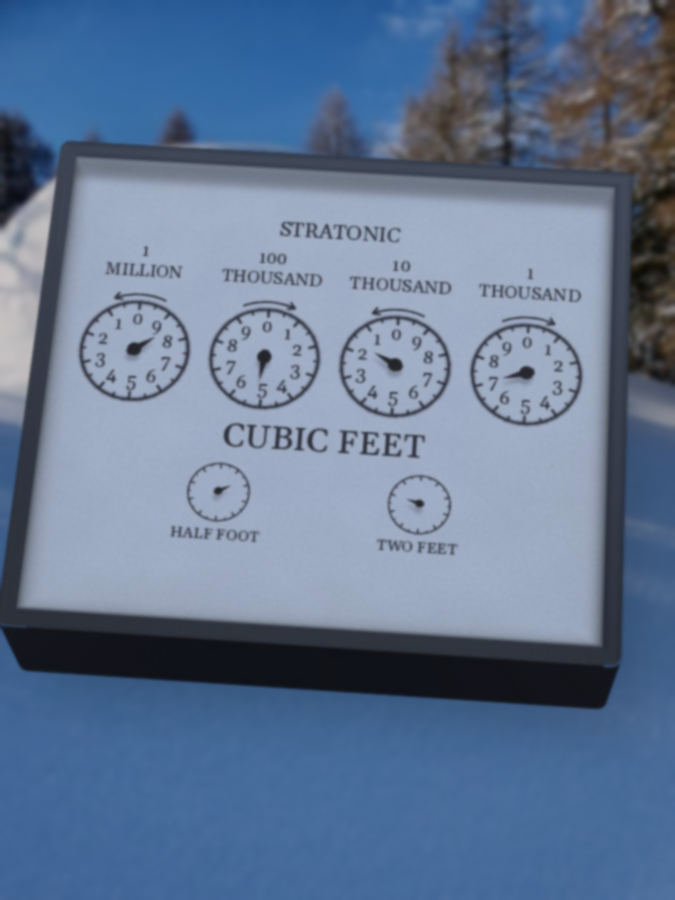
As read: **851700** ft³
